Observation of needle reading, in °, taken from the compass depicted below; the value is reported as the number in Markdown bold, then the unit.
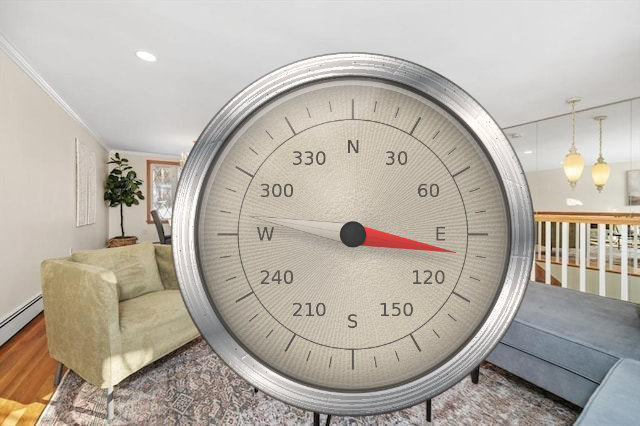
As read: **100** °
